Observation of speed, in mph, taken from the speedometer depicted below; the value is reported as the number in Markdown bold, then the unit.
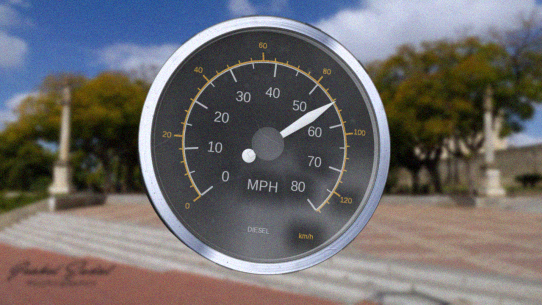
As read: **55** mph
